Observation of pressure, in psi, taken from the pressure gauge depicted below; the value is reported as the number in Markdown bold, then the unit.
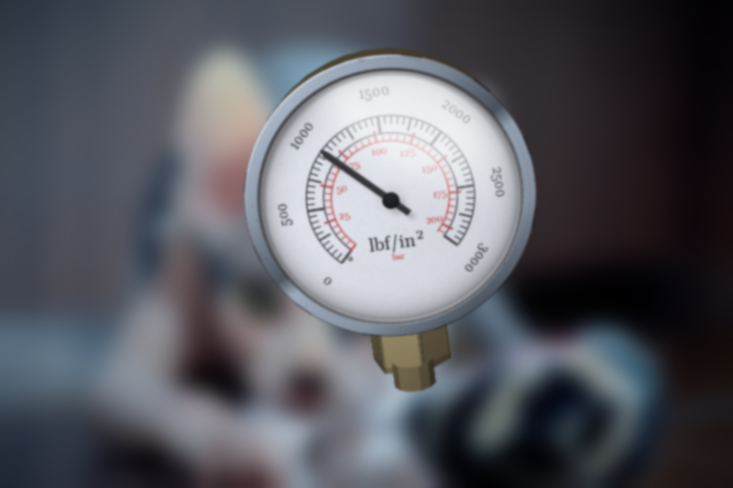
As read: **1000** psi
